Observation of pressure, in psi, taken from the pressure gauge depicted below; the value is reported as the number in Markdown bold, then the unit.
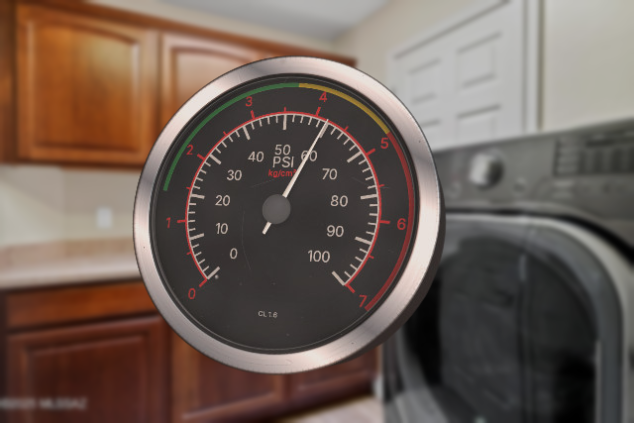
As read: **60** psi
